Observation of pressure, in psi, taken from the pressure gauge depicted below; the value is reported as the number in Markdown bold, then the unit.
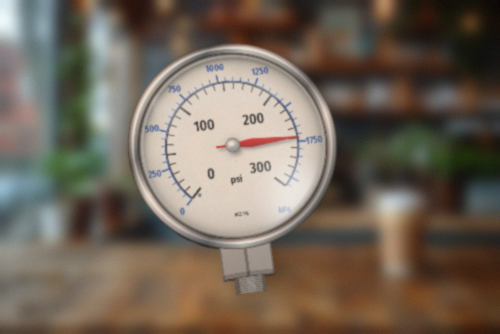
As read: **250** psi
